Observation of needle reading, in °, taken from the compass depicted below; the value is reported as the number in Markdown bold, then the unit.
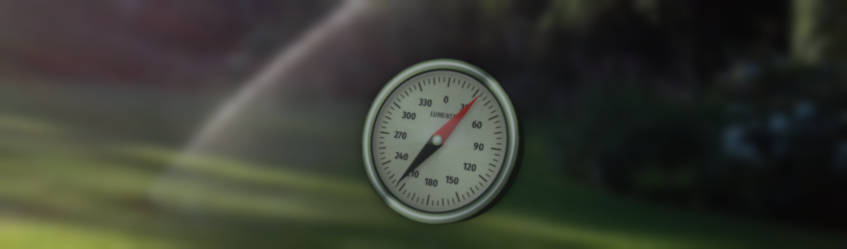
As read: **35** °
